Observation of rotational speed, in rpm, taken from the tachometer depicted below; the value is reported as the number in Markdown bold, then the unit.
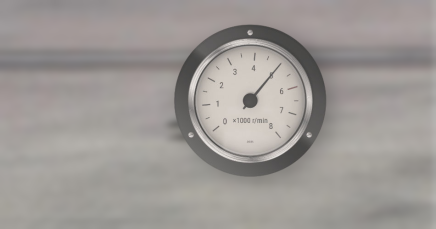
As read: **5000** rpm
